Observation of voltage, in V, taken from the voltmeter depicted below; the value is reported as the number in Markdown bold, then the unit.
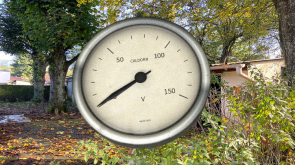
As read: **0** V
